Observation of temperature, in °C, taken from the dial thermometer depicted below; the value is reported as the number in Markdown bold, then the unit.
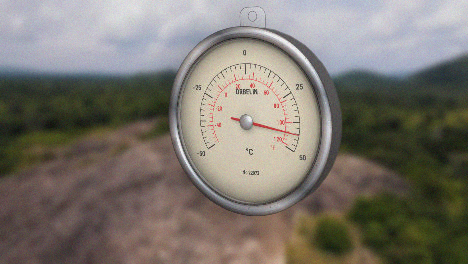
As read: **42.5** °C
